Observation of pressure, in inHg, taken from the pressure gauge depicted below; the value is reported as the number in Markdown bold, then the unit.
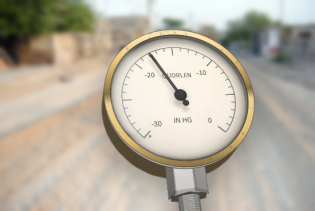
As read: **-18** inHg
